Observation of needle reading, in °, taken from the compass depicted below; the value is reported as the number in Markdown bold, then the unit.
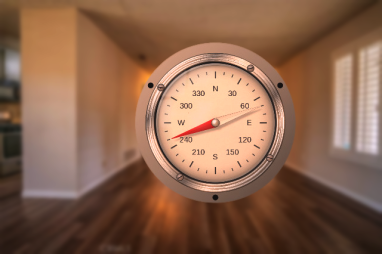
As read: **250** °
